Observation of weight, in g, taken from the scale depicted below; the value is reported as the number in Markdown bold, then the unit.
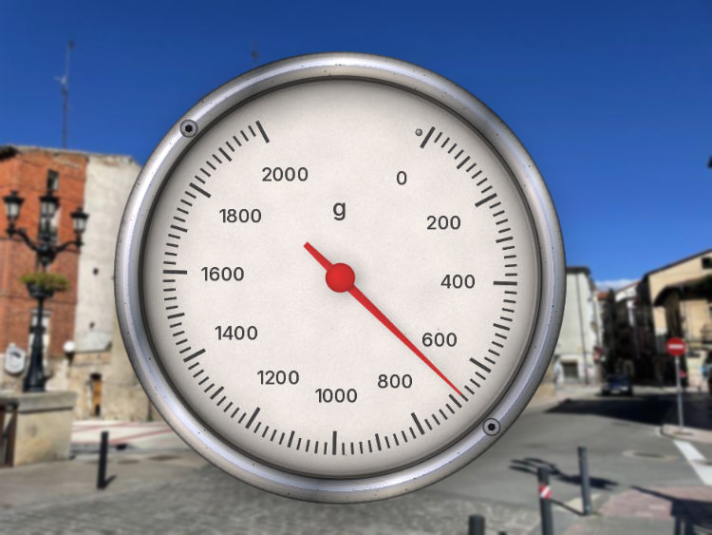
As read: **680** g
